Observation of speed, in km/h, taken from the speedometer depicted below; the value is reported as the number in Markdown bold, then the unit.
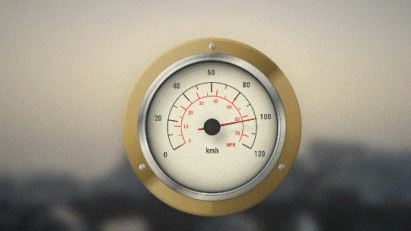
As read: **100** km/h
